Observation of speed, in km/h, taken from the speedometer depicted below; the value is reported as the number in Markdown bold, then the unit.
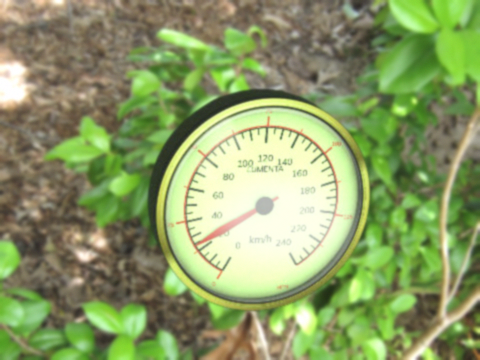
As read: **25** km/h
